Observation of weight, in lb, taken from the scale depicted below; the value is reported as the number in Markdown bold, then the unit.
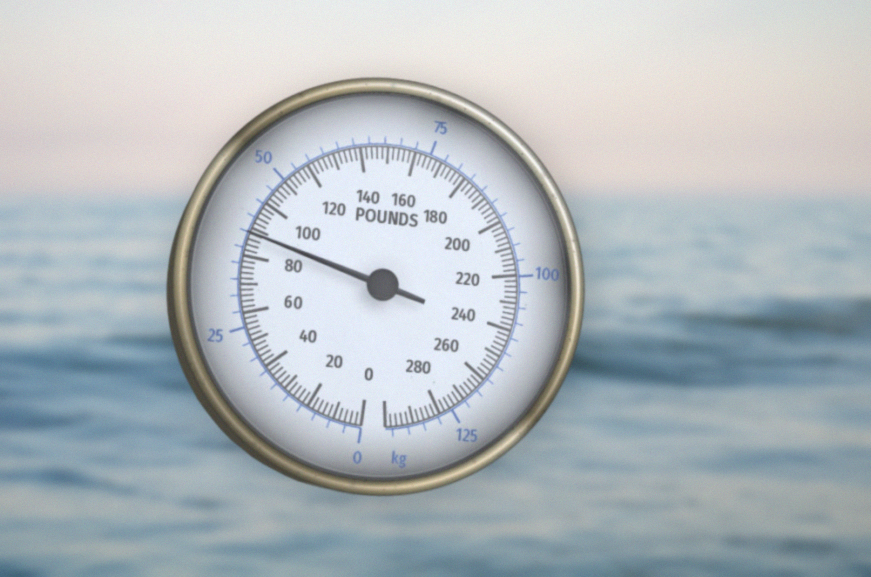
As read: **88** lb
